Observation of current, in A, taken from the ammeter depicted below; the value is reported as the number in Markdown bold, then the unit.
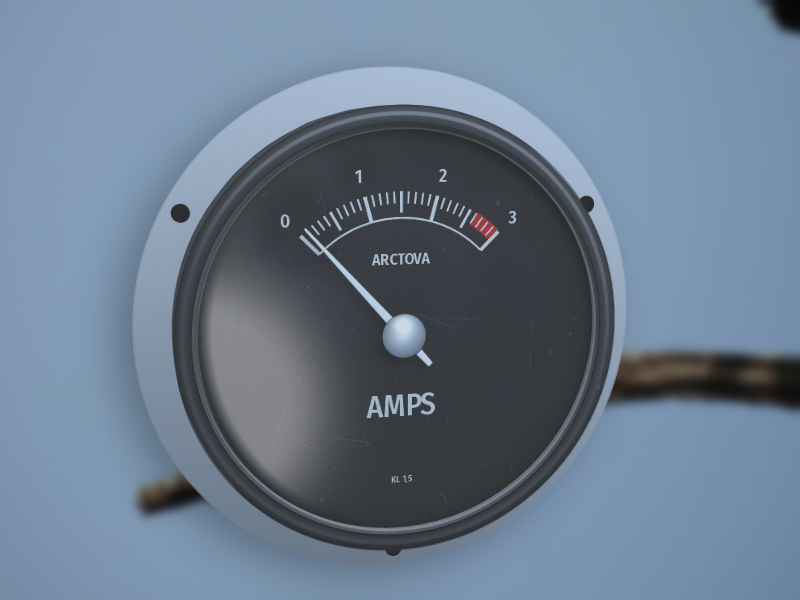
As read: **0.1** A
